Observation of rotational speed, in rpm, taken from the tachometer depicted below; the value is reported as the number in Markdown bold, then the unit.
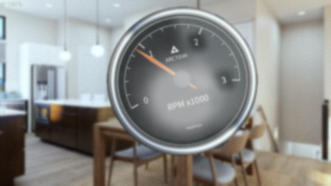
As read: **900** rpm
